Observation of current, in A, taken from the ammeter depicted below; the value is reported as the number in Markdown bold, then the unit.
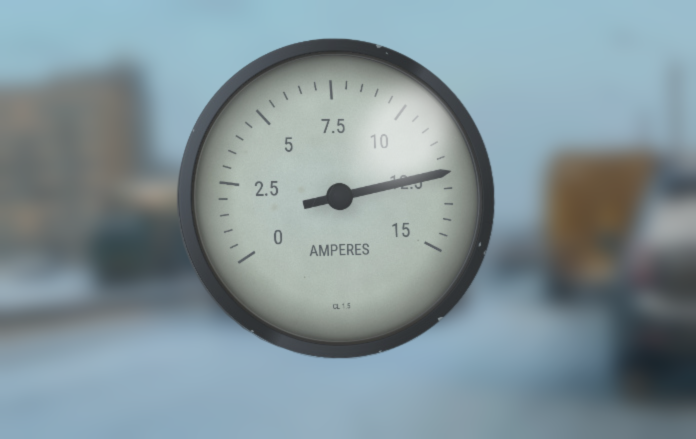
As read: **12.5** A
